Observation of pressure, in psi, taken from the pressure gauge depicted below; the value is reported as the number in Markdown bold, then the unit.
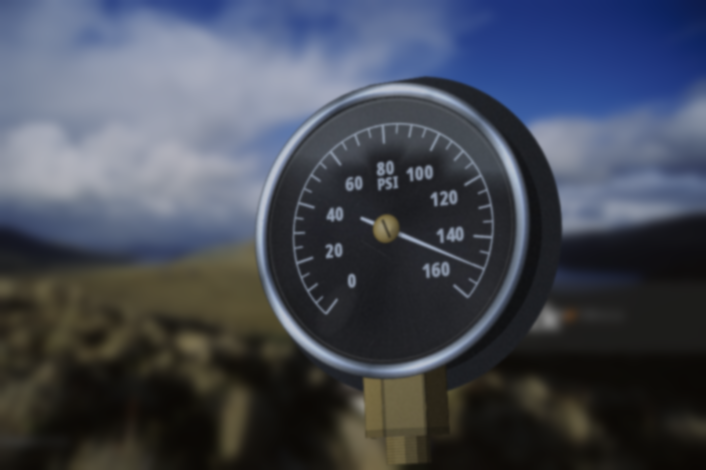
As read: **150** psi
